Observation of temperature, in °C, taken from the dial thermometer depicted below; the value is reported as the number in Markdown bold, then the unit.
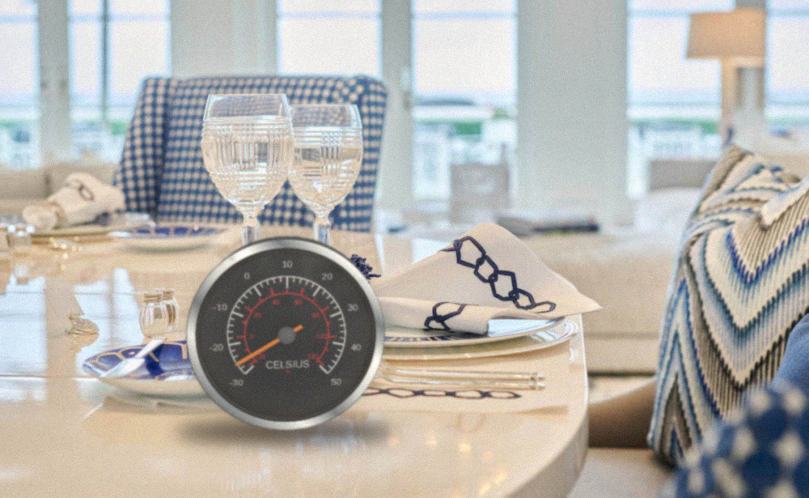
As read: **-26** °C
